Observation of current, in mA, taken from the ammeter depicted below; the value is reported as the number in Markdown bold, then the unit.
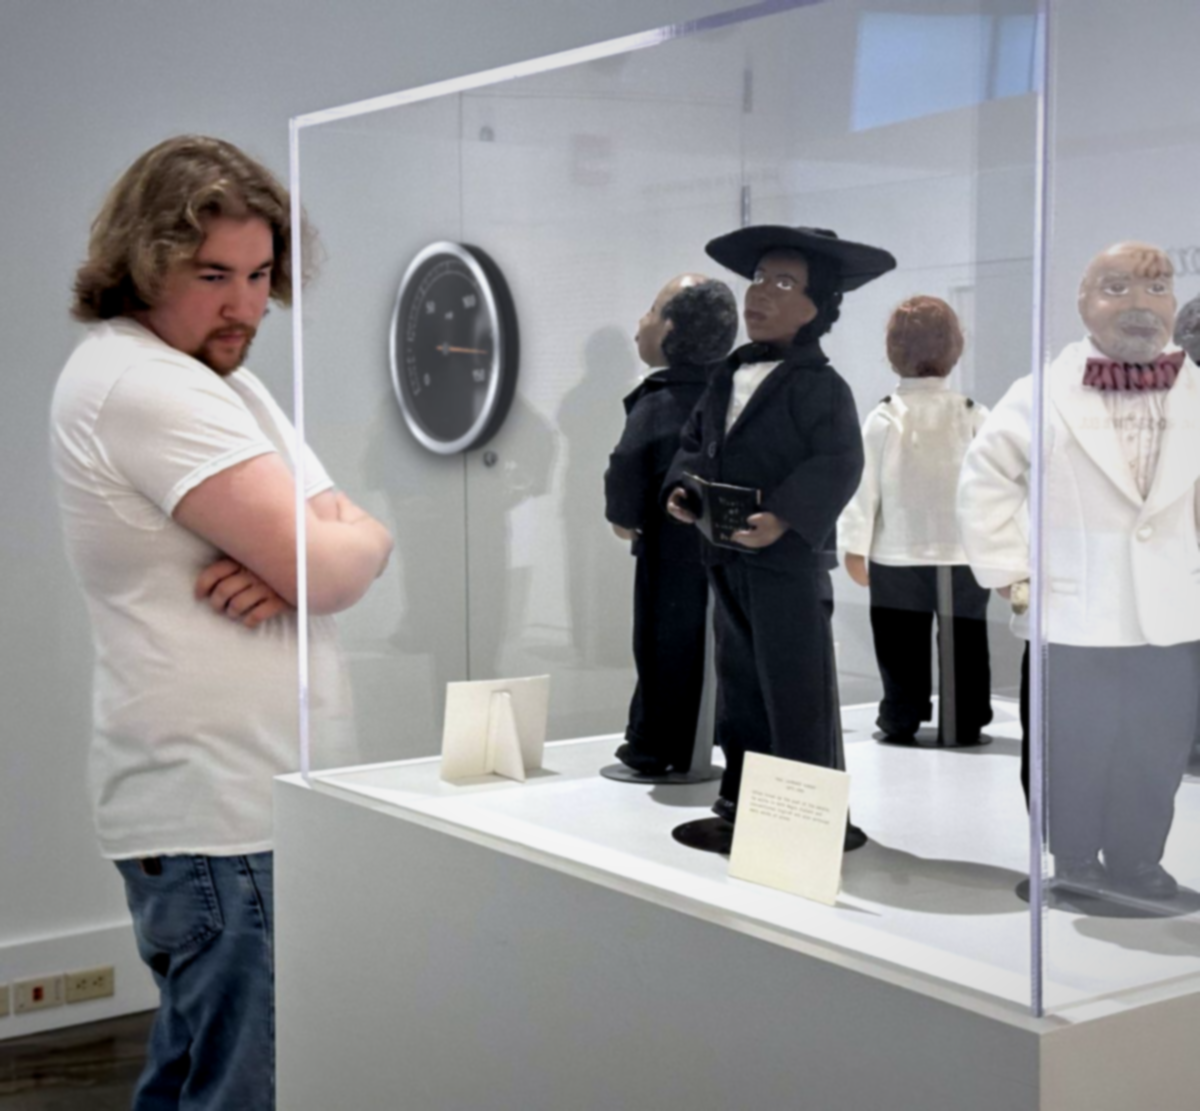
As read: **135** mA
